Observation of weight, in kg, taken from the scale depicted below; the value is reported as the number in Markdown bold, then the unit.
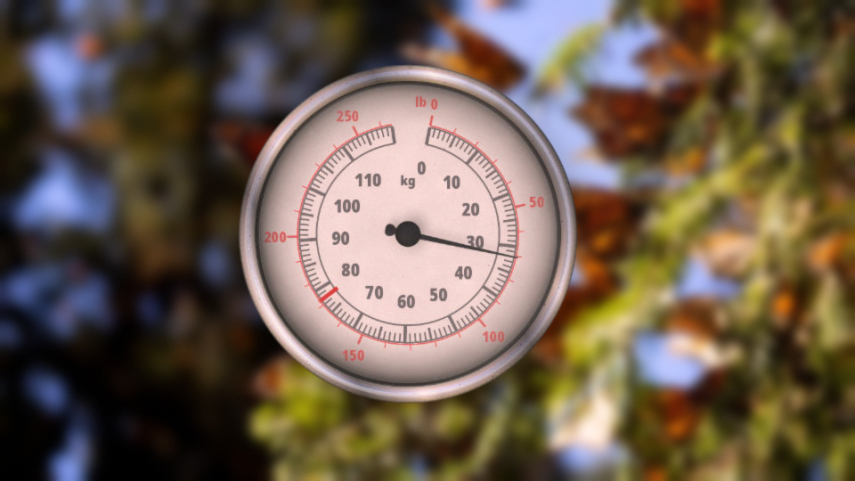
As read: **32** kg
